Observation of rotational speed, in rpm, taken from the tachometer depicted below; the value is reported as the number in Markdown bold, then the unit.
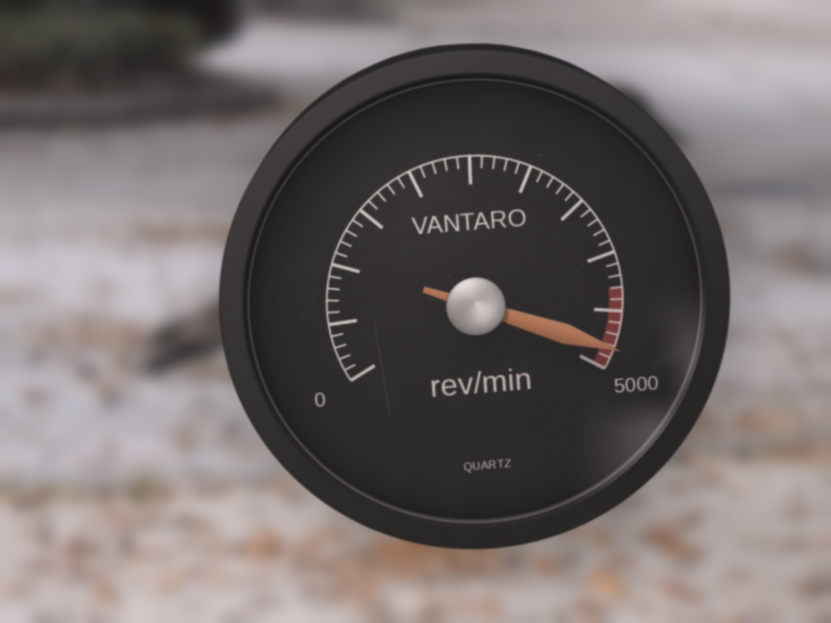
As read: **4800** rpm
